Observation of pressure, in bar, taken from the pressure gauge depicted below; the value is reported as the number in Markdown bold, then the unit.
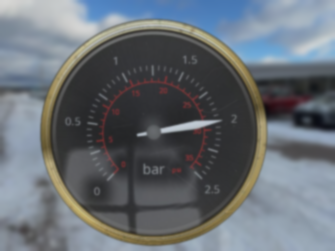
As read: **2** bar
